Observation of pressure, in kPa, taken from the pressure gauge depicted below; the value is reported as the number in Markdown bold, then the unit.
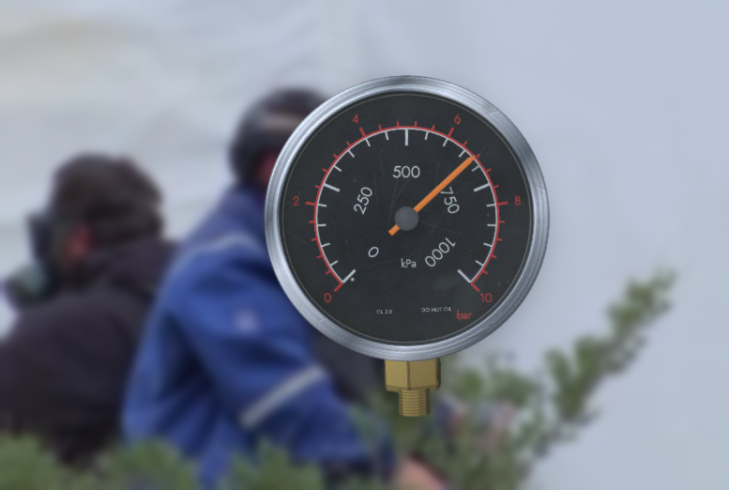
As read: **675** kPa
